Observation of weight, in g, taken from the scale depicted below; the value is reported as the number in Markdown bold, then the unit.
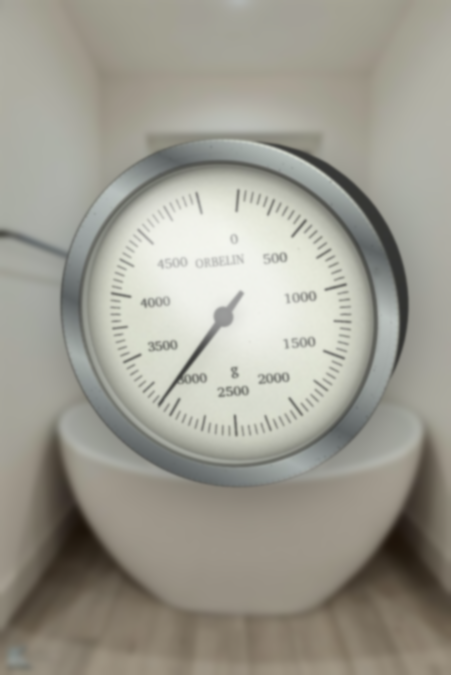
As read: **3100** g
